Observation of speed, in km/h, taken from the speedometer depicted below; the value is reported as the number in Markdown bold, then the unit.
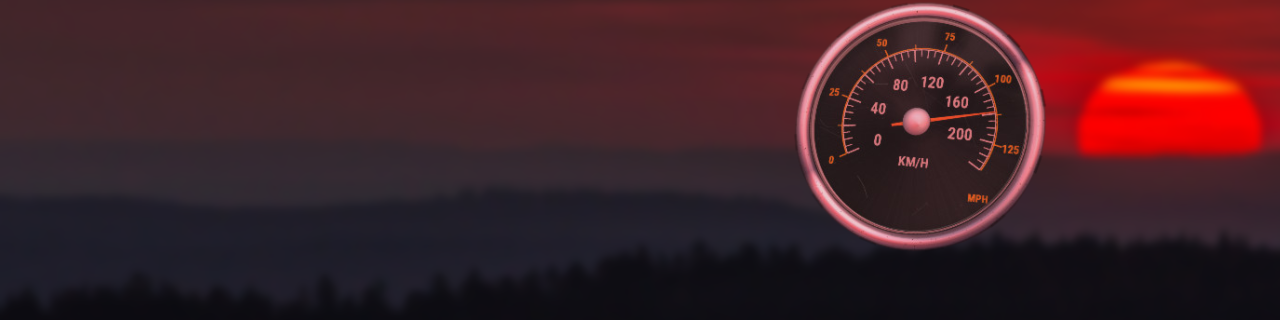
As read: **180** km/h
